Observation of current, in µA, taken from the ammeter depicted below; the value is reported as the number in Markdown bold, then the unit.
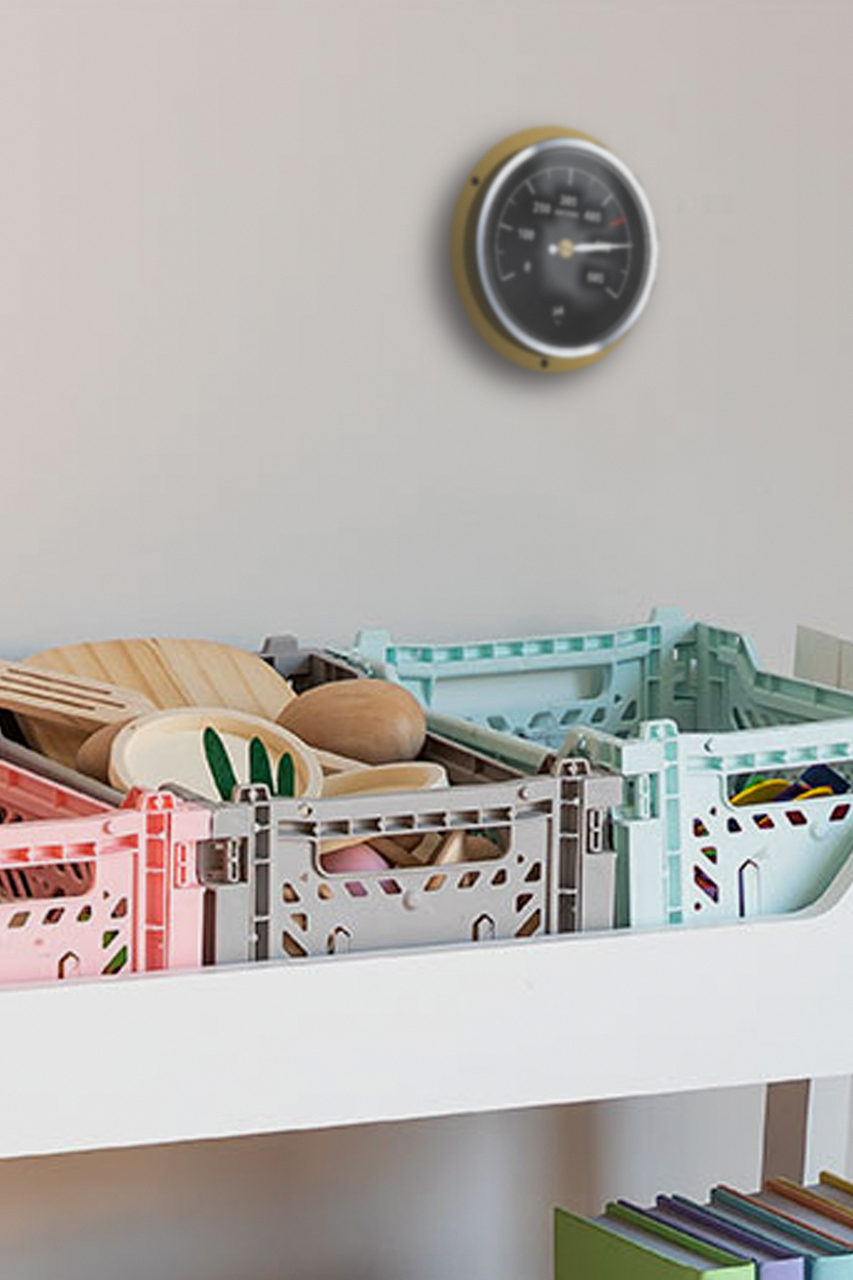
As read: **500** µA
